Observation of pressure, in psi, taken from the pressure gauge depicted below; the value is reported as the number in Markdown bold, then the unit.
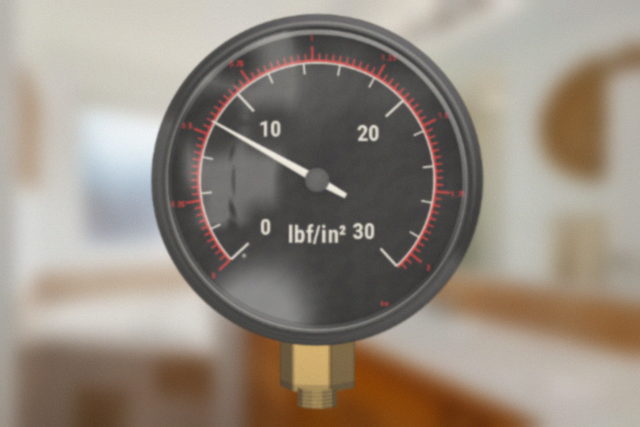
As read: **8** psi
